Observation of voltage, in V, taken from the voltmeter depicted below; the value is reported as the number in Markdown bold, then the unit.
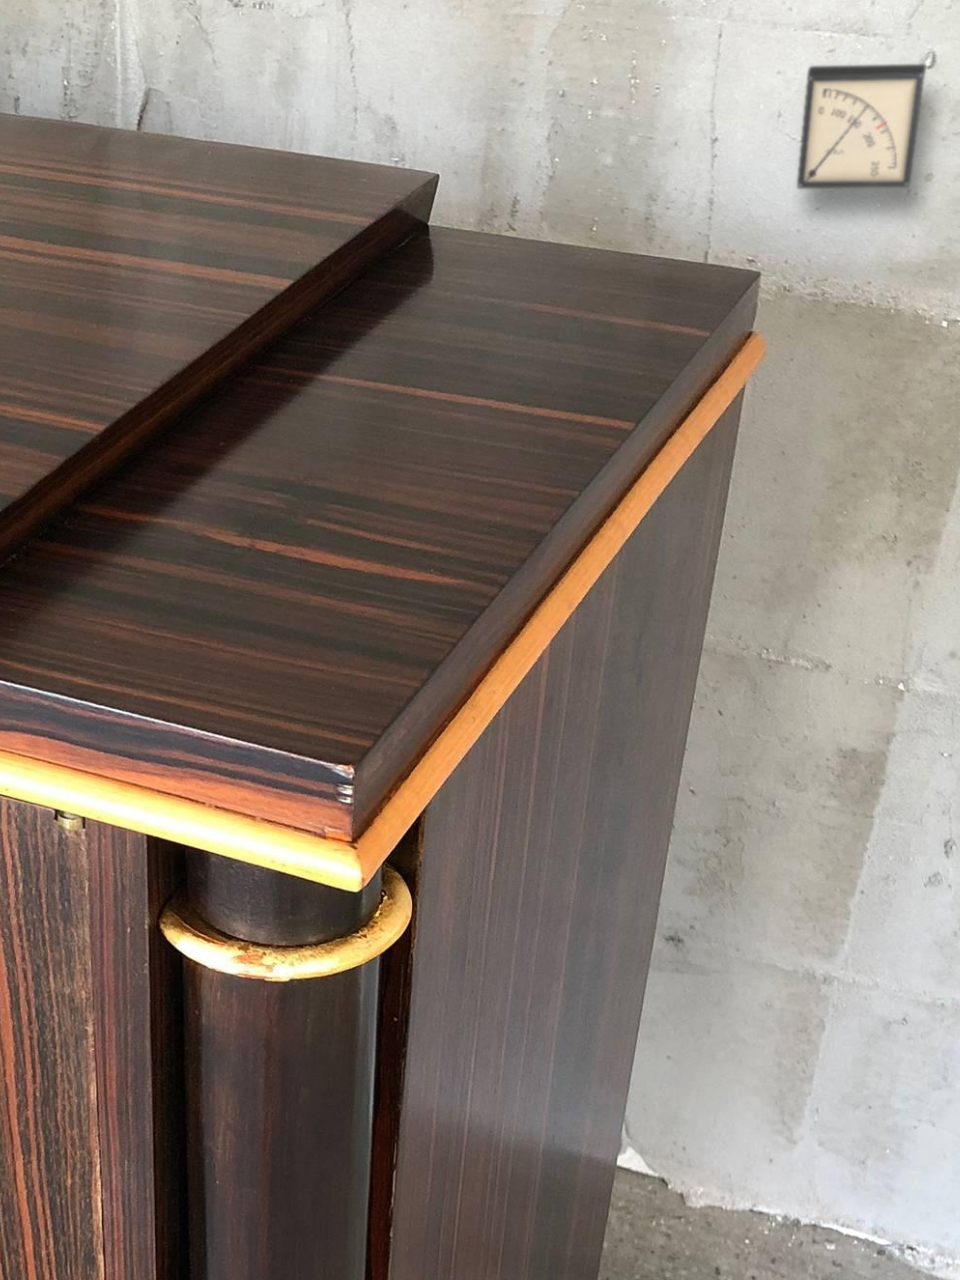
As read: **150** V
